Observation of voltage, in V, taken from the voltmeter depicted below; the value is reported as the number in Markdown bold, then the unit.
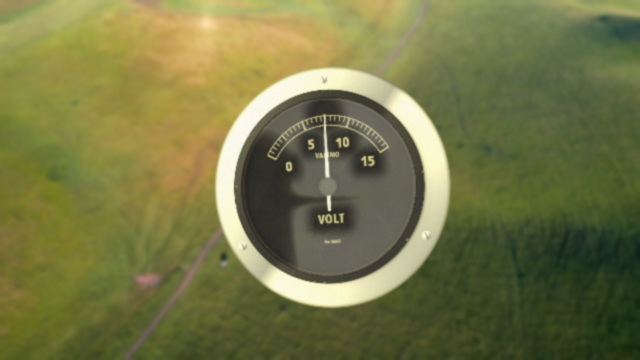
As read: **7.5** V
